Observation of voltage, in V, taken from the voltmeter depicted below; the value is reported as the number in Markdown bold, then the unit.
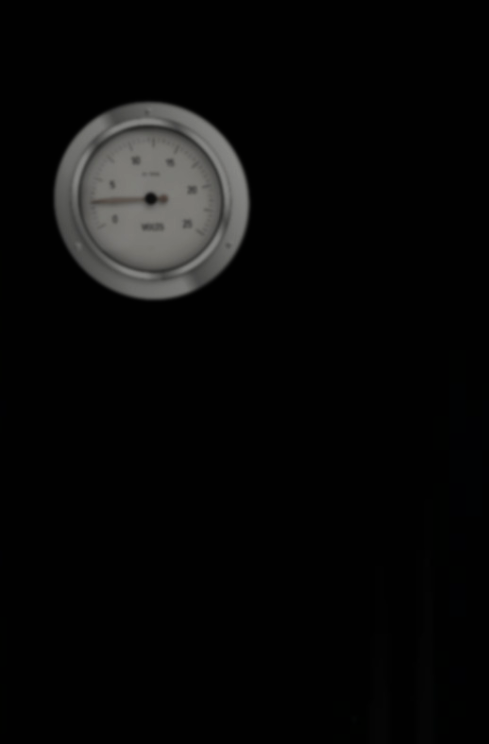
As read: **2.5** V
